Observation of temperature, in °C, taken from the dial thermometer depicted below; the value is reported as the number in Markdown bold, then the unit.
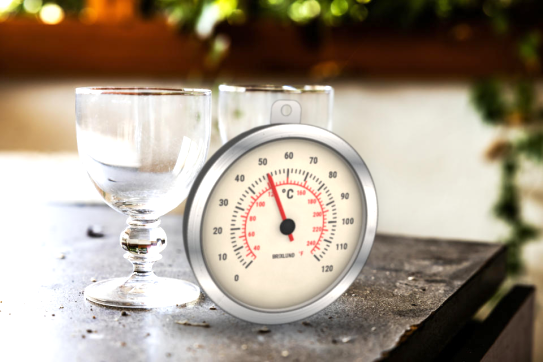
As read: **50** °C
